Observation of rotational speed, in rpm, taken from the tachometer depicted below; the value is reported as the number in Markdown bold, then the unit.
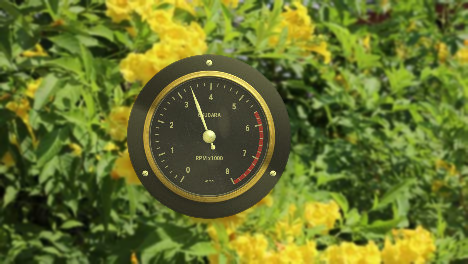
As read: **3400** rpm
